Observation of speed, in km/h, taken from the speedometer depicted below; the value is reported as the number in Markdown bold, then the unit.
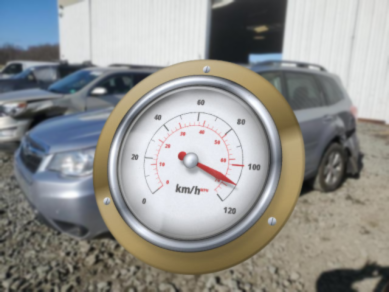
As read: **110** km/h
